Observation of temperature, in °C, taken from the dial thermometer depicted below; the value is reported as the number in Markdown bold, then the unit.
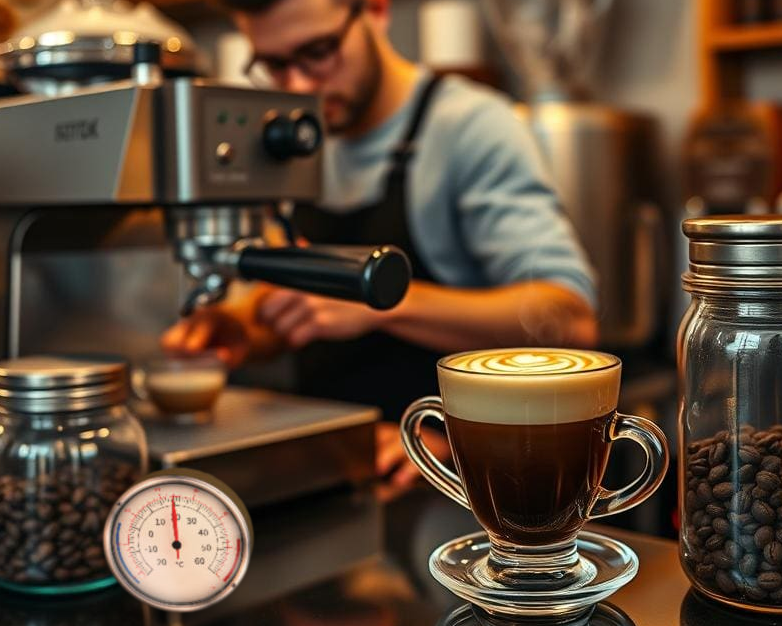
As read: **20** °C
